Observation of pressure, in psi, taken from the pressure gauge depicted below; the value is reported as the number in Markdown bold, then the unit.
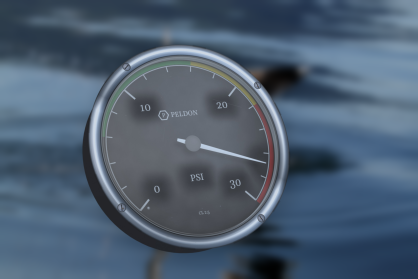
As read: **27** psi
